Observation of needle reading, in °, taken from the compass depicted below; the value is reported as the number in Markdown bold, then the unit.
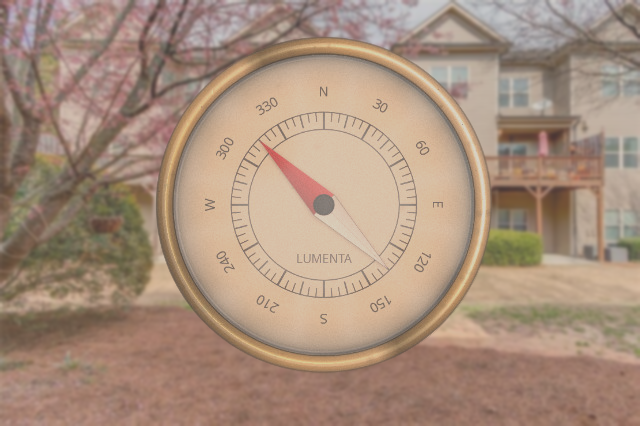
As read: **315** °
